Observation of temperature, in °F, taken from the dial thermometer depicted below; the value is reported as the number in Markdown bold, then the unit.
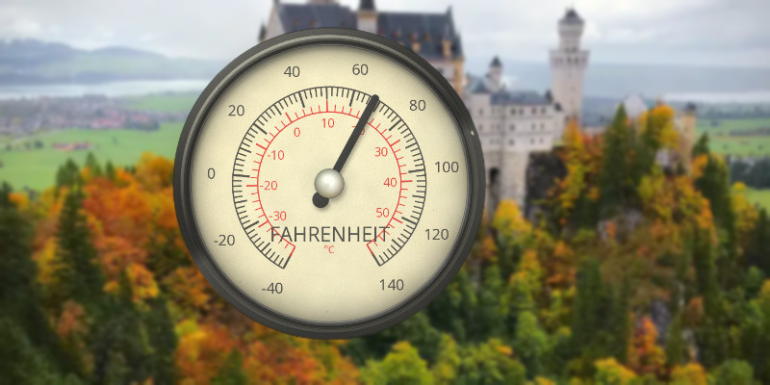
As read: **68** °F
